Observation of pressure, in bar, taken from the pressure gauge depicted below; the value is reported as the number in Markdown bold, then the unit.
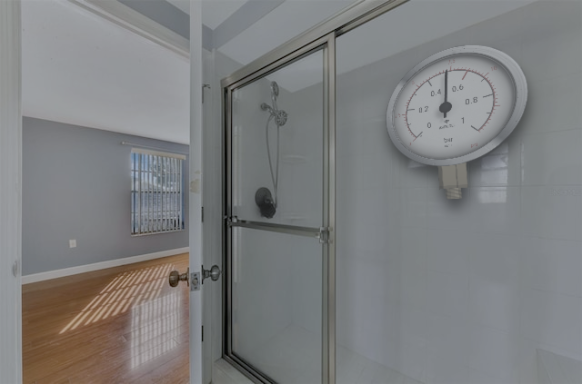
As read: **0.5** bar
